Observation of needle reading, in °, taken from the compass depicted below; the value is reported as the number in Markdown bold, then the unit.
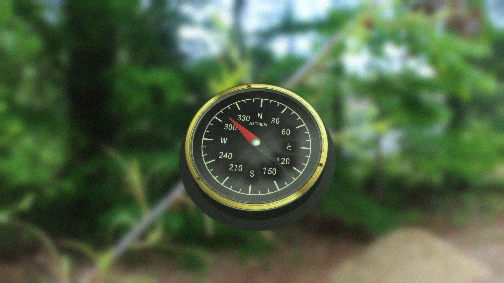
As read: **310** °
